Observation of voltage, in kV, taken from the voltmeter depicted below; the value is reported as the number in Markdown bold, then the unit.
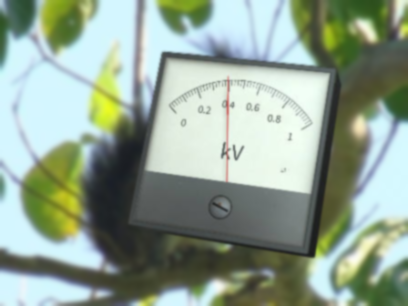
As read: **0.4** kV
